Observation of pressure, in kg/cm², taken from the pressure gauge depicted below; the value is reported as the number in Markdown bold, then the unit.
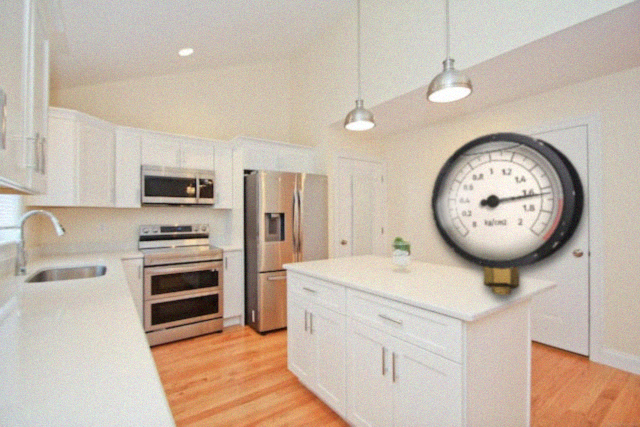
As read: **1.65** kg/cm²
